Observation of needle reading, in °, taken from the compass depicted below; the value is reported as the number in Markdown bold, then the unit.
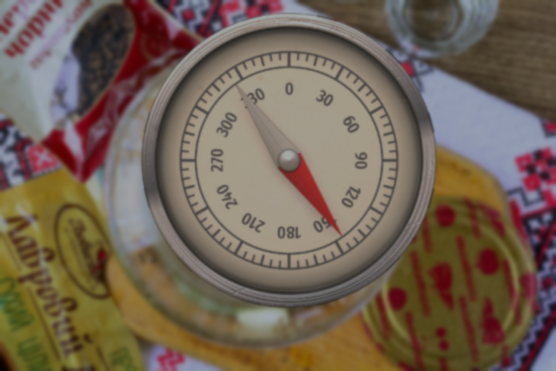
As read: **145** °
